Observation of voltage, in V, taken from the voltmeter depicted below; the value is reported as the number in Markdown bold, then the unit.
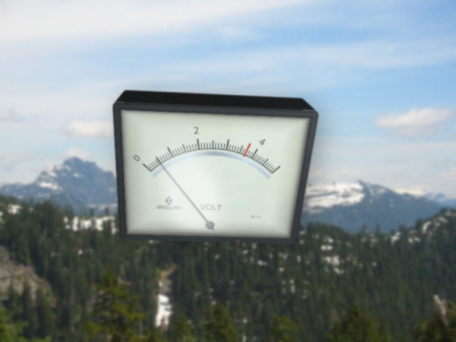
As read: **0.5** V
